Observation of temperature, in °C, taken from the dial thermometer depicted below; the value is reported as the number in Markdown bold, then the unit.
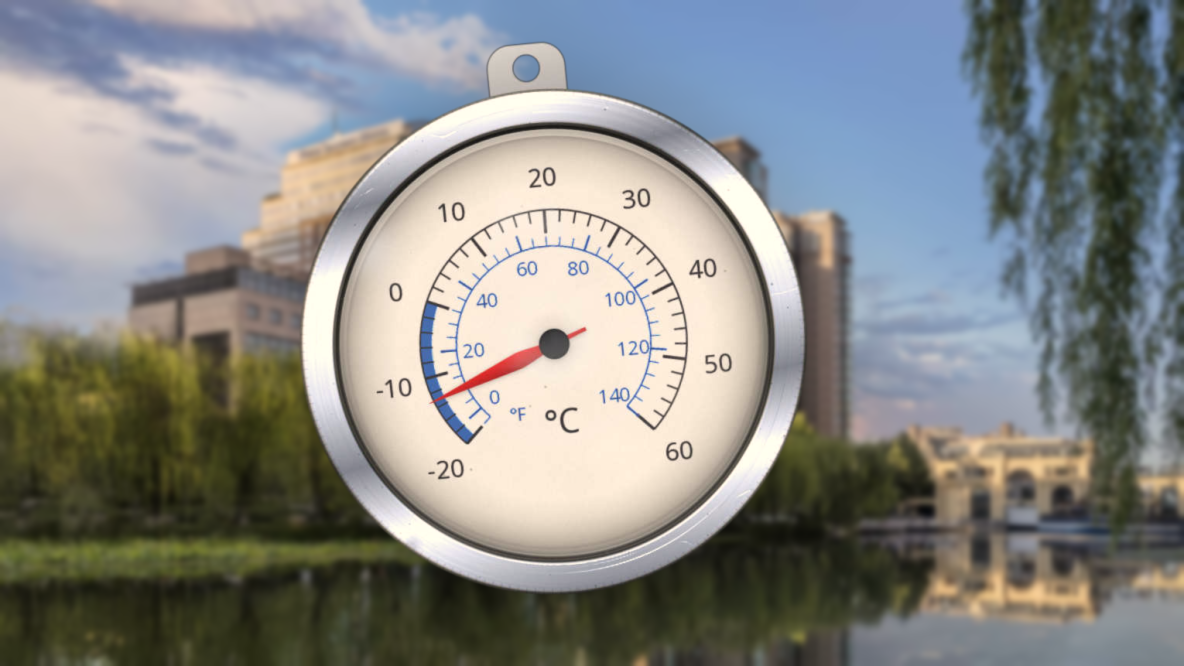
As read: **-13** °C
